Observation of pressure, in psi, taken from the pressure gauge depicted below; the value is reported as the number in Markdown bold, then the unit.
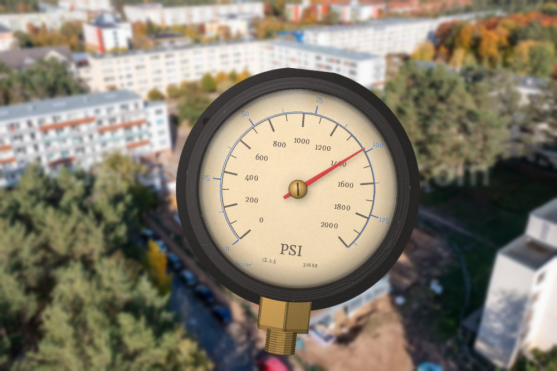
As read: **1400** psi
